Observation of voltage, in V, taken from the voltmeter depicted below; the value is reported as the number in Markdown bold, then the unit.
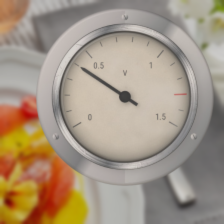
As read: **0.4** V
